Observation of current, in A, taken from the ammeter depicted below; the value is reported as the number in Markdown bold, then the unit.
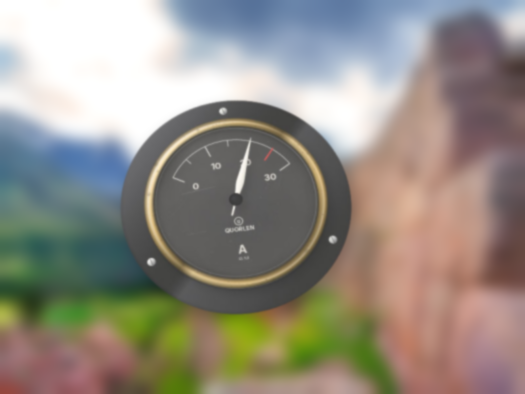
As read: **20** A
